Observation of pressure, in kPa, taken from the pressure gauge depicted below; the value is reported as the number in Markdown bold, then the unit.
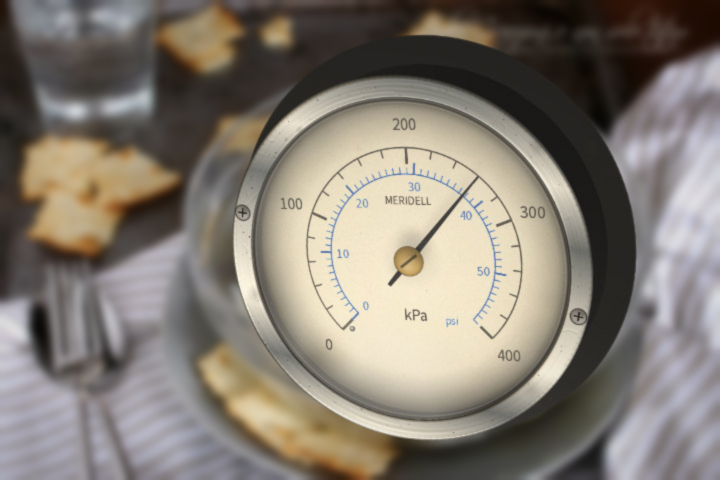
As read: **260** kPa
